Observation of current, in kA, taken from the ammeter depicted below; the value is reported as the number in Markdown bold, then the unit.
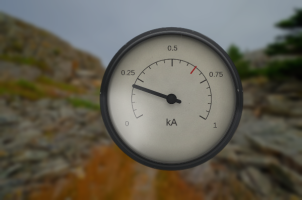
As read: **0.2** kA
